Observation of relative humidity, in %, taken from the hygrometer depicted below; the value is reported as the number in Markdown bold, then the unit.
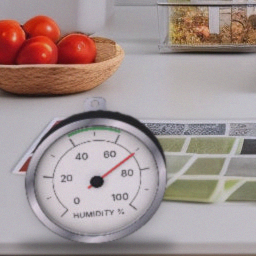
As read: **70** %
